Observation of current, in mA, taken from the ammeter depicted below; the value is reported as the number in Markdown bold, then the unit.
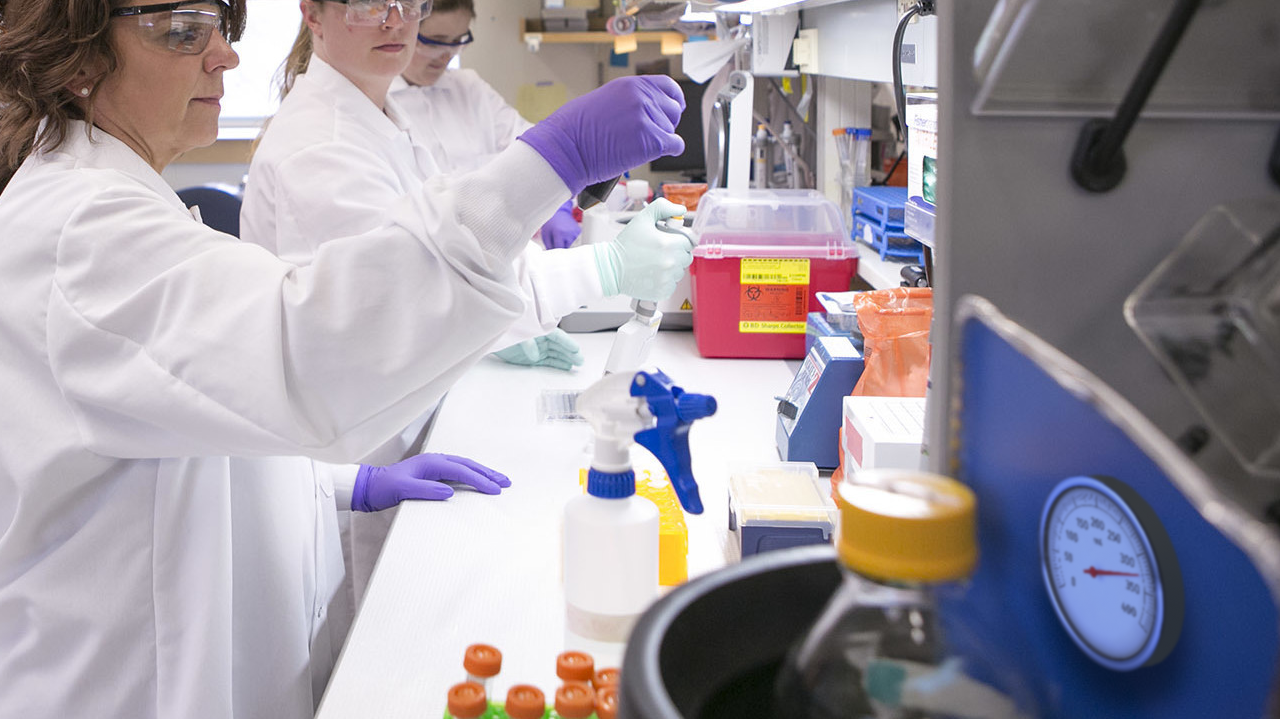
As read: **325** mA
